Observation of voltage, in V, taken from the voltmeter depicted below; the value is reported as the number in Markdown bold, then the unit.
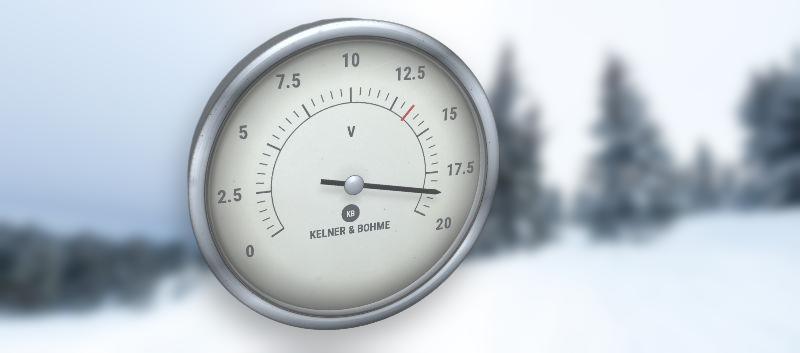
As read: **18.5** V
